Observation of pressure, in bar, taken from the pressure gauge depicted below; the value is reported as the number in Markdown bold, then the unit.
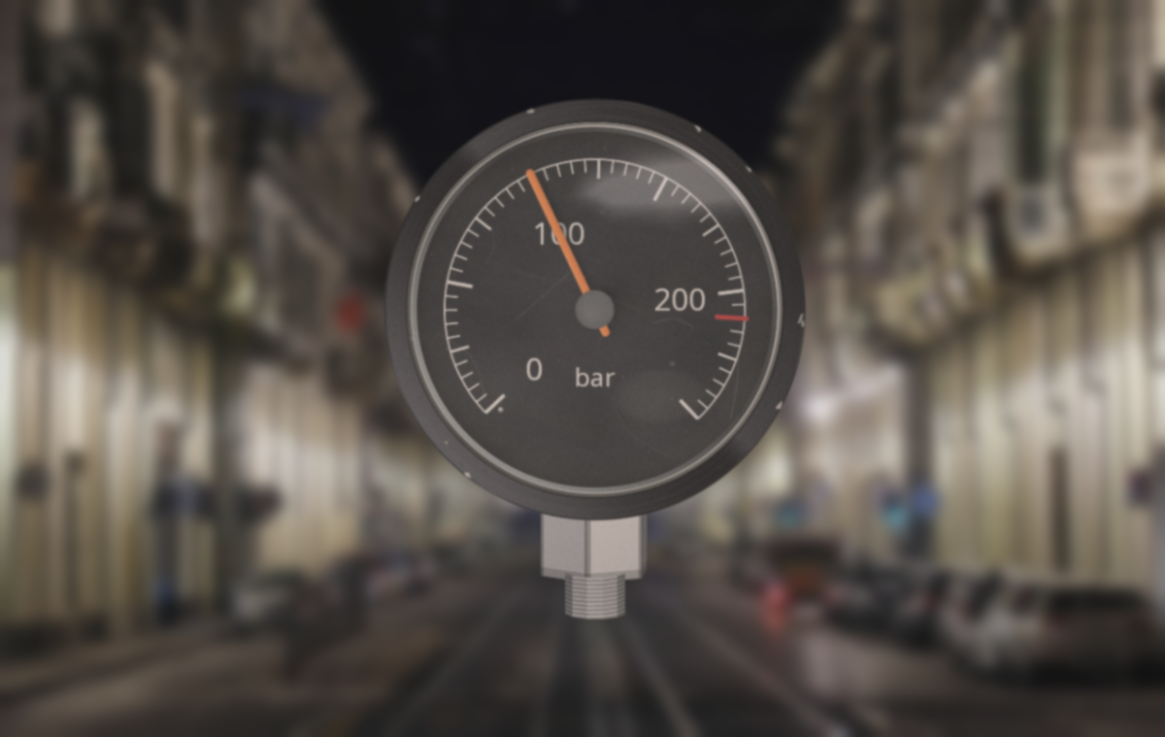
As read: **100** bar
